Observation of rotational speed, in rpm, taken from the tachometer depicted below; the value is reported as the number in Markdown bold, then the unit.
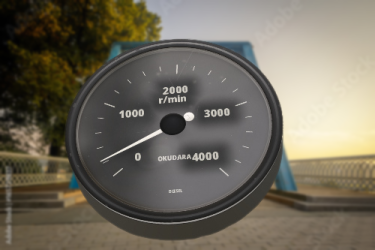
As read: **200** rpm
